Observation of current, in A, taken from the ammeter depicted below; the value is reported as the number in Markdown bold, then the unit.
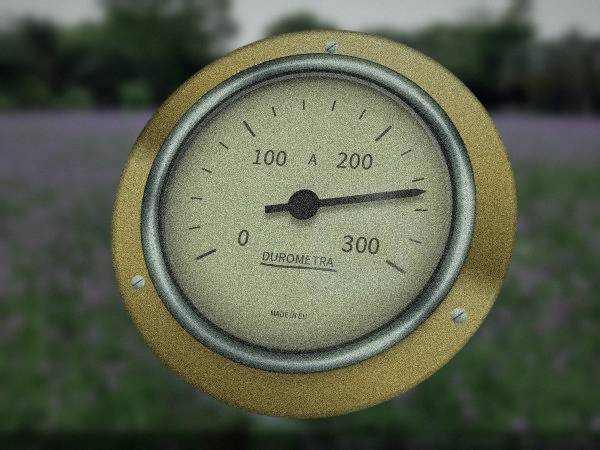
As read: **250** A
